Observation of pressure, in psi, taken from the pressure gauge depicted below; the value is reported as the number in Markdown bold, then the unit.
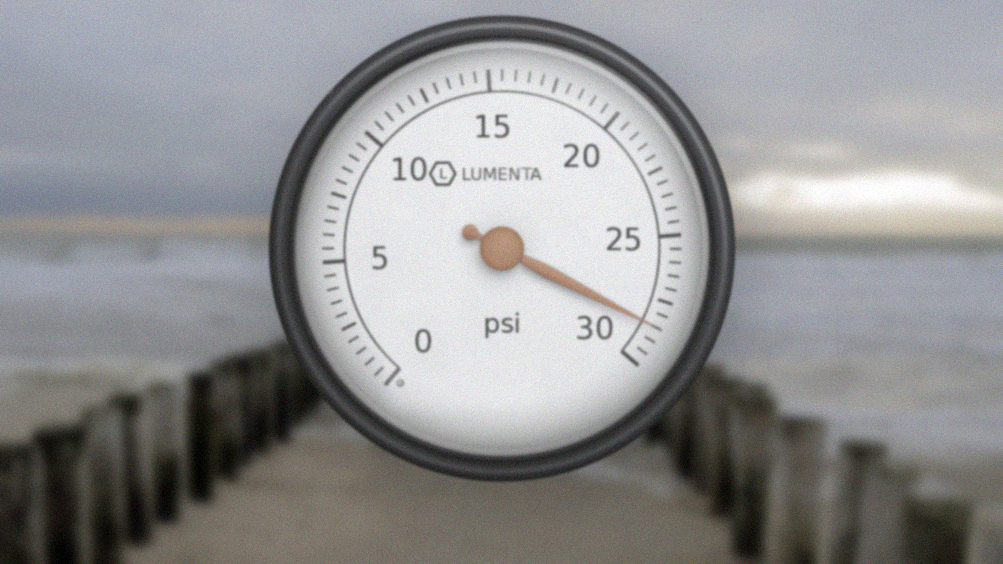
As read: **28.5** psi
